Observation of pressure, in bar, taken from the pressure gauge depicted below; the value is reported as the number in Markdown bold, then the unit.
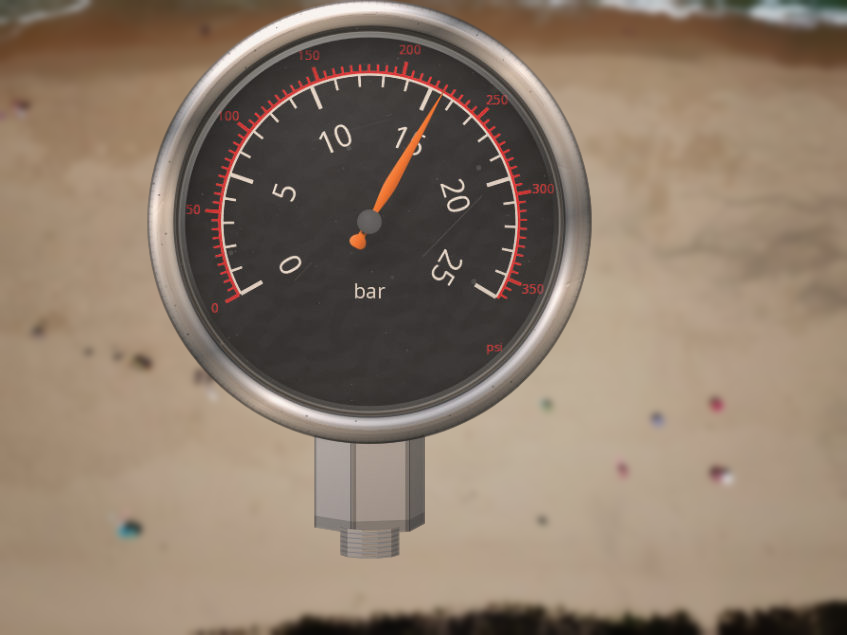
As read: **15.5** bar
